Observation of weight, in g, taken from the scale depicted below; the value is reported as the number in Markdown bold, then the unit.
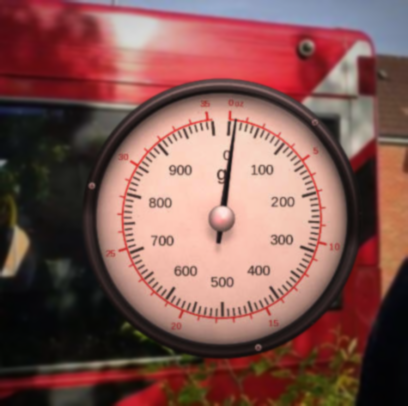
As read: **10** g
